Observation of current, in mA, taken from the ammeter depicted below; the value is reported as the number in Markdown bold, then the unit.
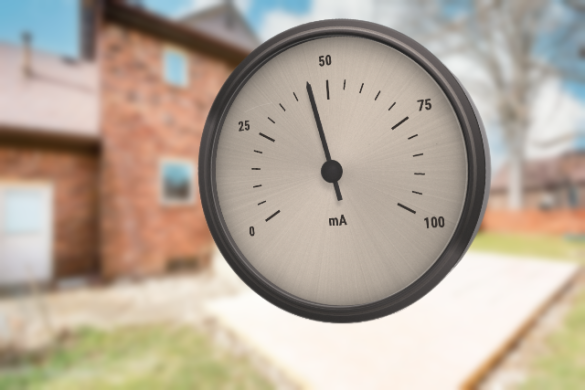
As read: **45** mA
